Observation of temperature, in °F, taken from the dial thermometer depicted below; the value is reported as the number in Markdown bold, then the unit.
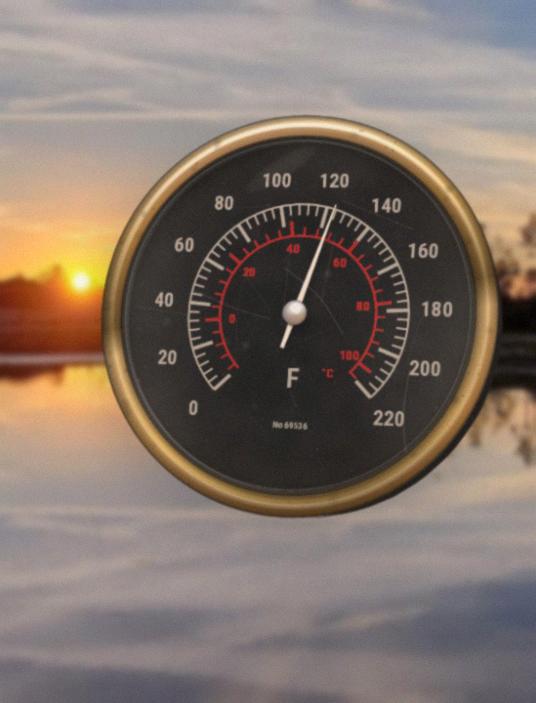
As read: **124** °F
